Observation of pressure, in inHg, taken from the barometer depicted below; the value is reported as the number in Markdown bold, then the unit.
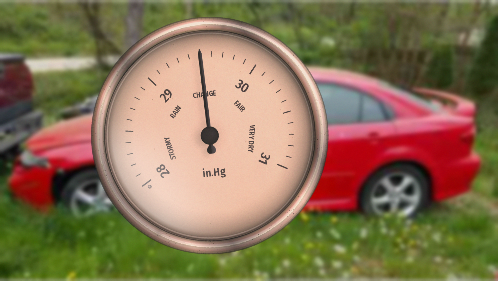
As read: **29.5** inHg
